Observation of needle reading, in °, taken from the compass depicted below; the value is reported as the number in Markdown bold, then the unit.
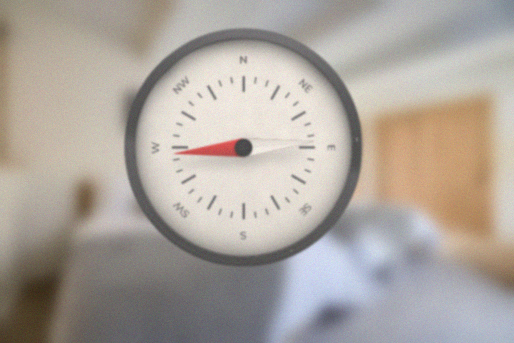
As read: **265** °
